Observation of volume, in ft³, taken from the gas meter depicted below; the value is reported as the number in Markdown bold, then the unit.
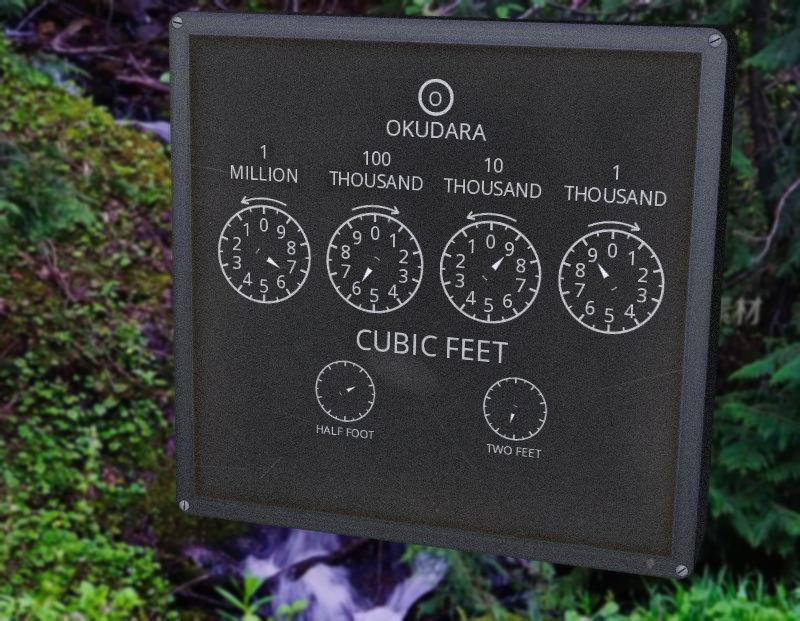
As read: **658900** ft³
